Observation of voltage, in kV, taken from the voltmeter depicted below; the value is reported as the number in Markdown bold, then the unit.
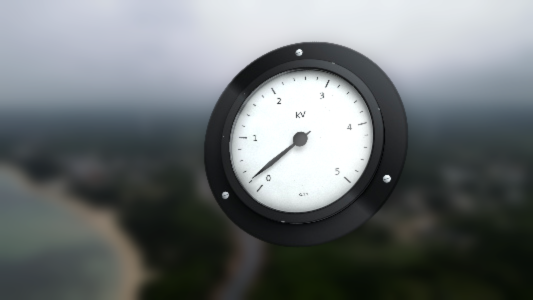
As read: **0.2** kV
